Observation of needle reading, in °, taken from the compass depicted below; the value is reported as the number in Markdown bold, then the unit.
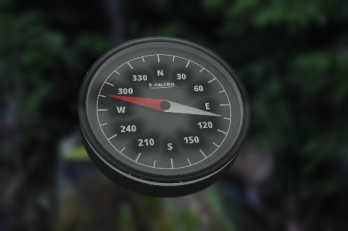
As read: **285** °
